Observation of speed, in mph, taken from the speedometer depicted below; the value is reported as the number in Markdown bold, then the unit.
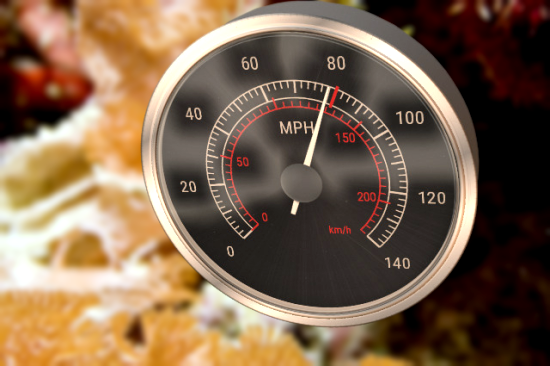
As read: **80** mph
